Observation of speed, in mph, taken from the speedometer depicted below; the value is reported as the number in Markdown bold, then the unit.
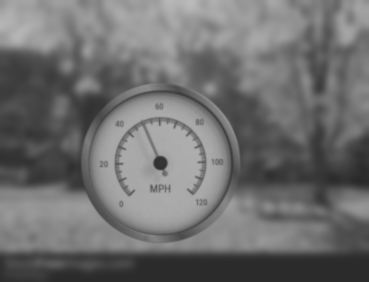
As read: **50** mph
